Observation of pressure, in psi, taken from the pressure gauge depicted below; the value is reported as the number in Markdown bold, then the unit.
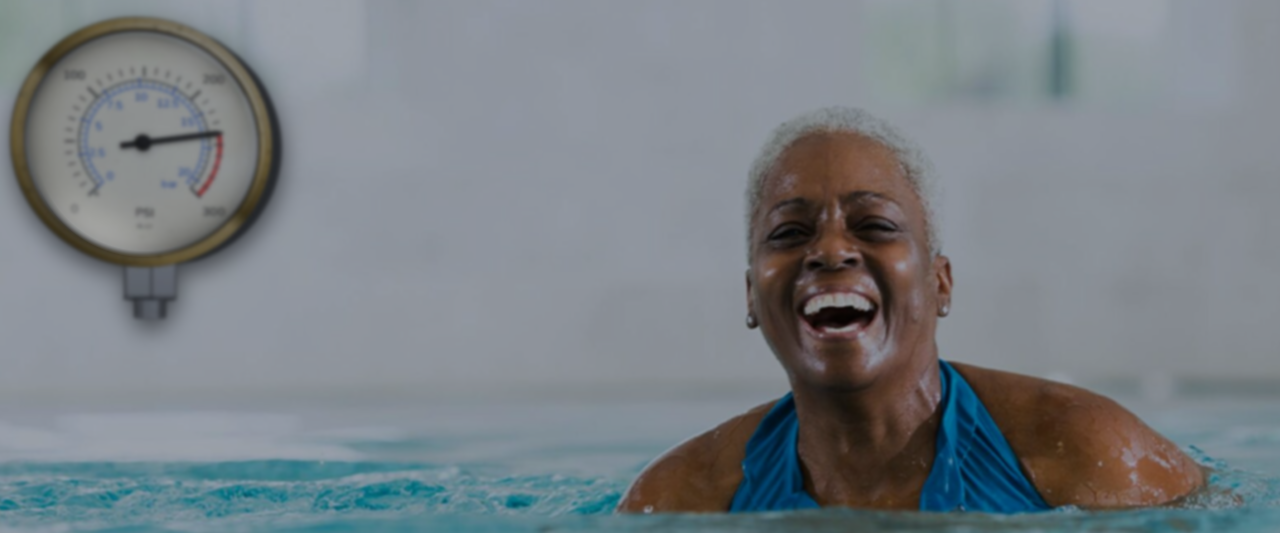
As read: **240** psi
